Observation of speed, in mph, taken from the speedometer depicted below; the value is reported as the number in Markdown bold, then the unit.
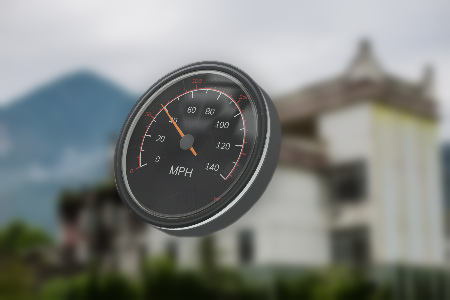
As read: **40** mph
